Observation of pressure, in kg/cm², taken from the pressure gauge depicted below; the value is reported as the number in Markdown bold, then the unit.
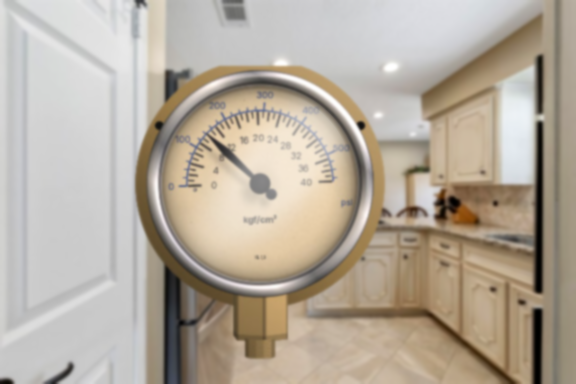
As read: **10** kg/cm²
